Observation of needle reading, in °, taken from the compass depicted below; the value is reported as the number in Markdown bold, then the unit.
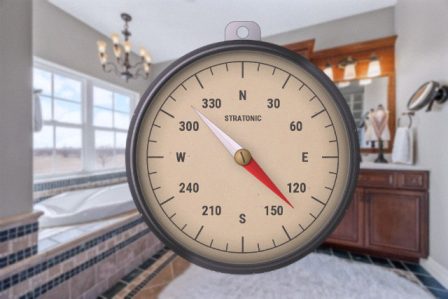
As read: **135** °
